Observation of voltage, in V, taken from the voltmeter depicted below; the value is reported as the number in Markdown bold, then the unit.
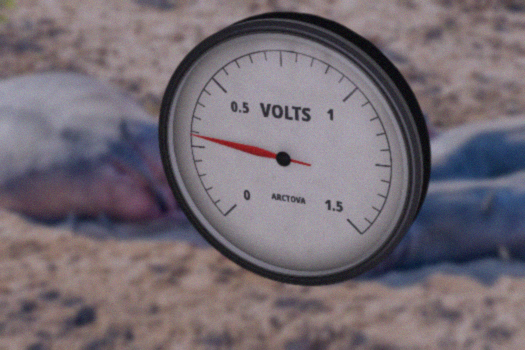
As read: **0.3** V
